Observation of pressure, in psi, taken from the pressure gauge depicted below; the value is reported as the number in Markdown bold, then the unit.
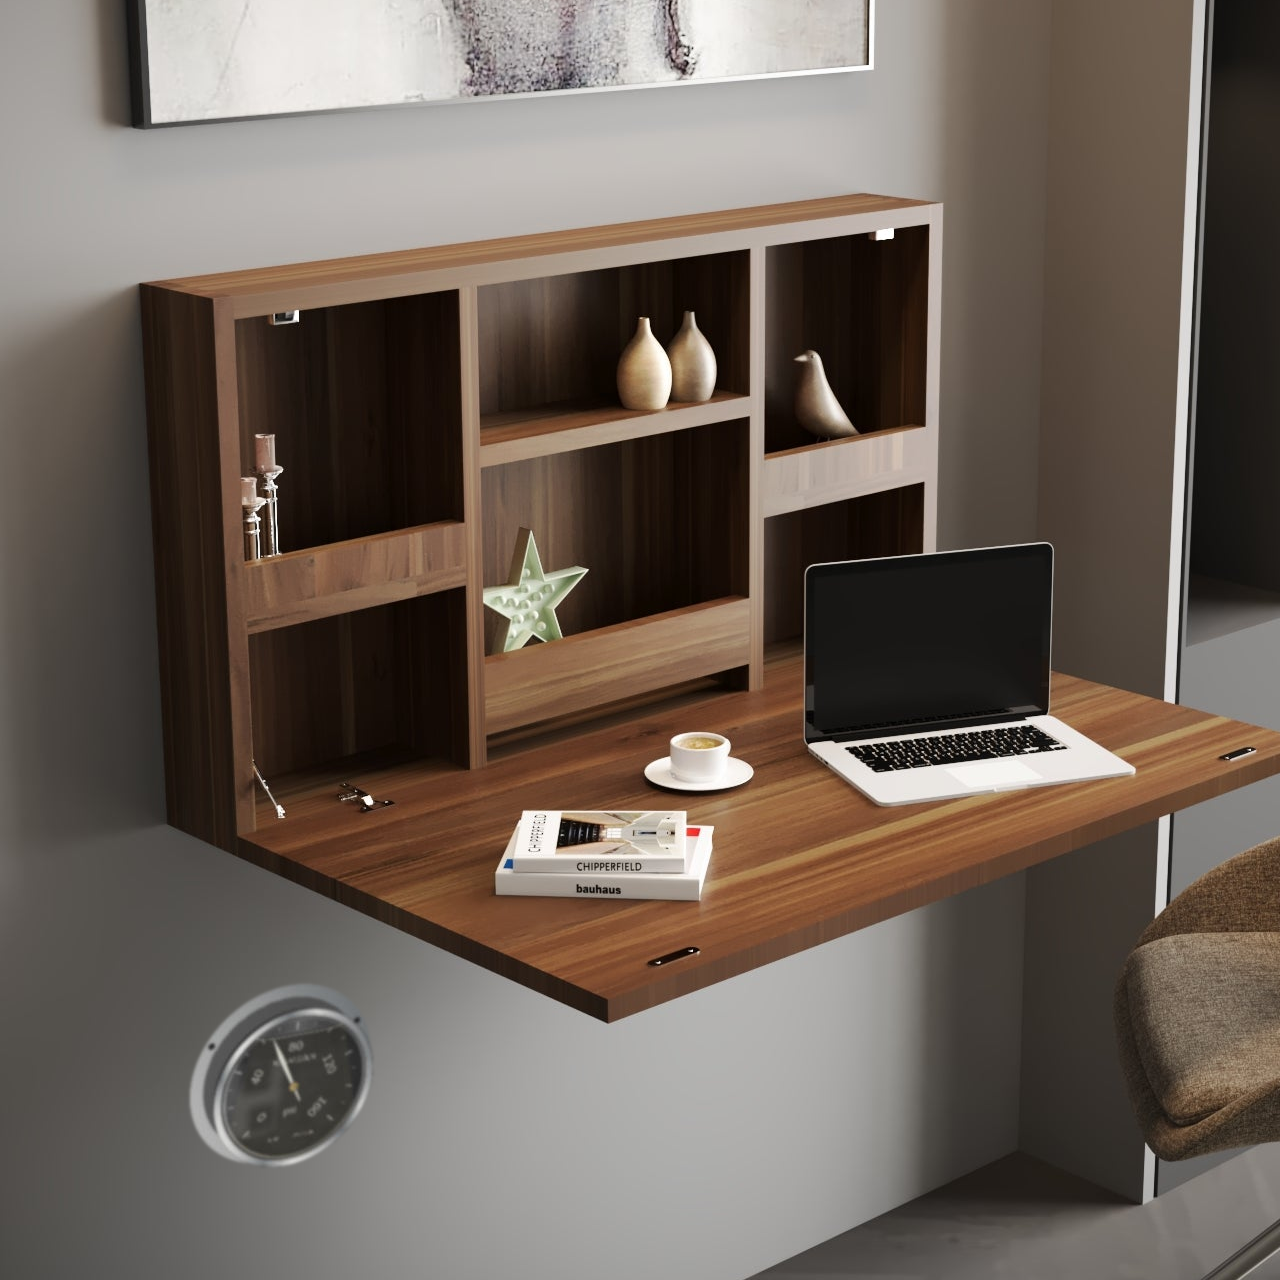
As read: **65** psi
